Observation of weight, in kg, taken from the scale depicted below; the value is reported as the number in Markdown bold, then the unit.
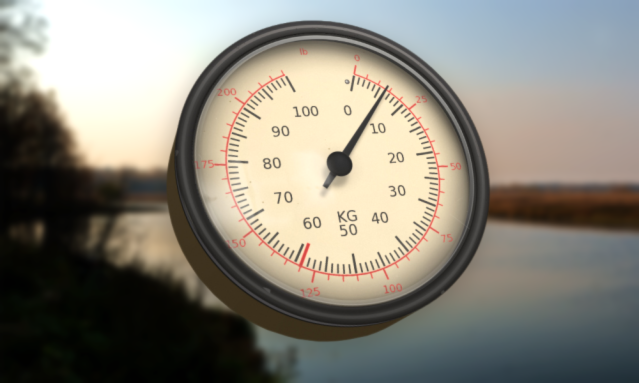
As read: **6** kg
